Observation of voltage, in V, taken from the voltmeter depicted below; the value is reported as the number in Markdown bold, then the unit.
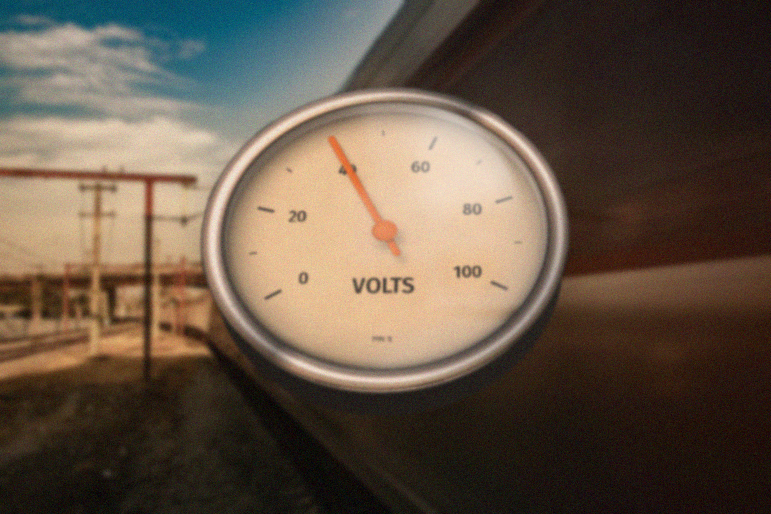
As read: **40** V
